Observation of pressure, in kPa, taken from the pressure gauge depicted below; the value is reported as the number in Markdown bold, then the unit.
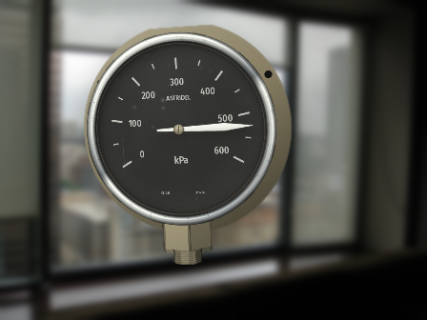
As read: **525** kPa
